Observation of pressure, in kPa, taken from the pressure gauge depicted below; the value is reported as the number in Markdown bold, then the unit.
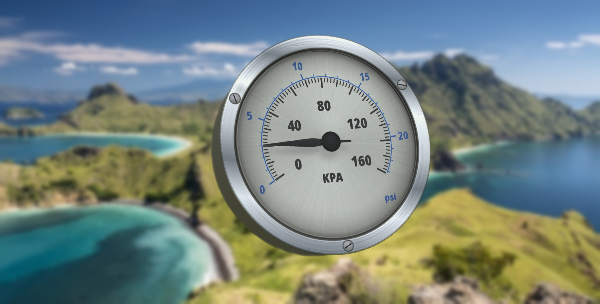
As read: **20** kPa
